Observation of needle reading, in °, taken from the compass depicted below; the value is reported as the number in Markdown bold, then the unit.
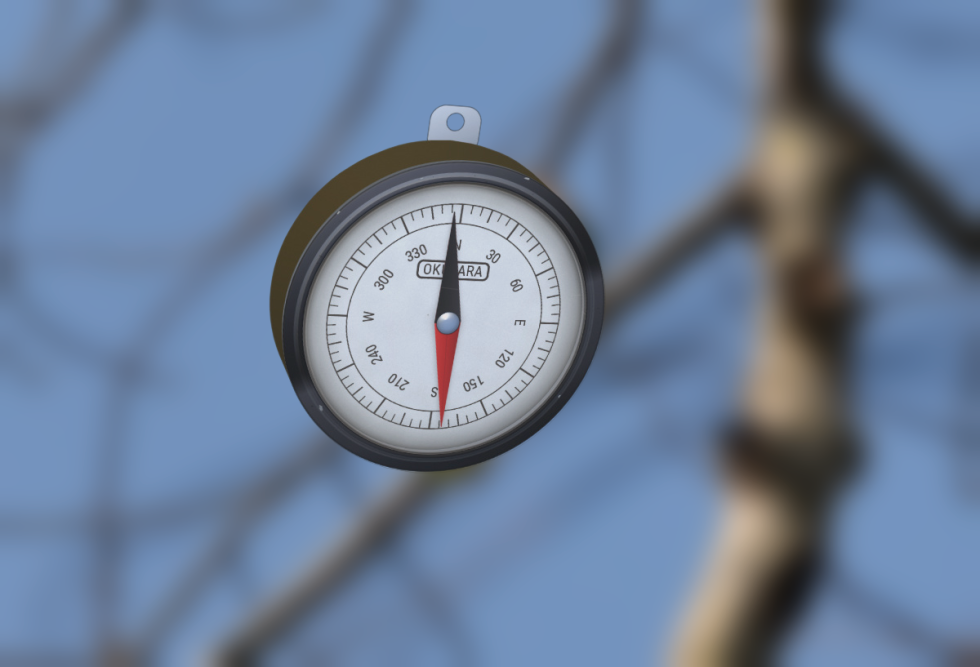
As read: **175** °
